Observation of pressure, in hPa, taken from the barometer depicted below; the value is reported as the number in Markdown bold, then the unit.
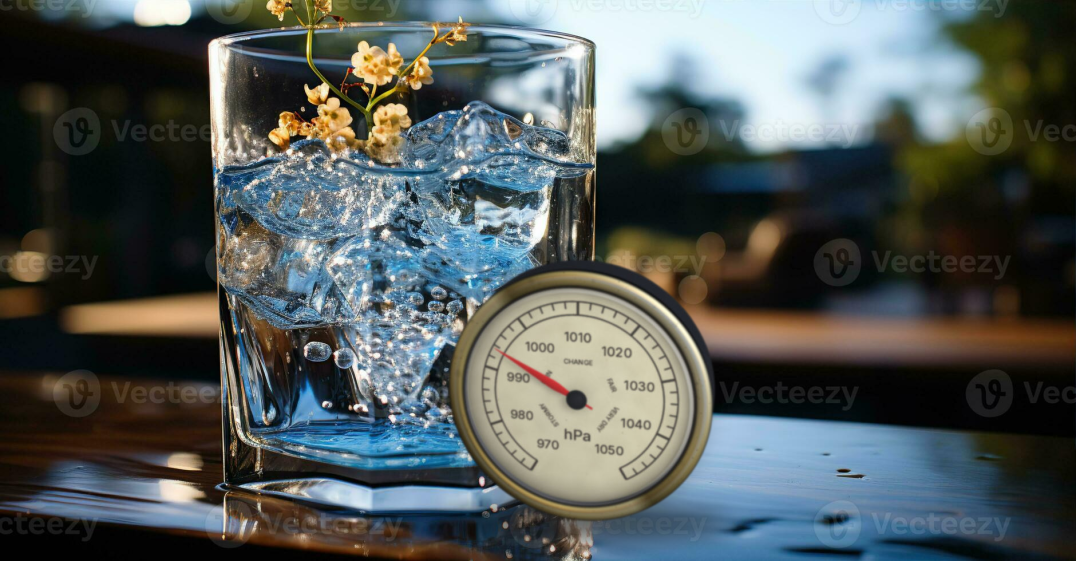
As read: **994** hPa
